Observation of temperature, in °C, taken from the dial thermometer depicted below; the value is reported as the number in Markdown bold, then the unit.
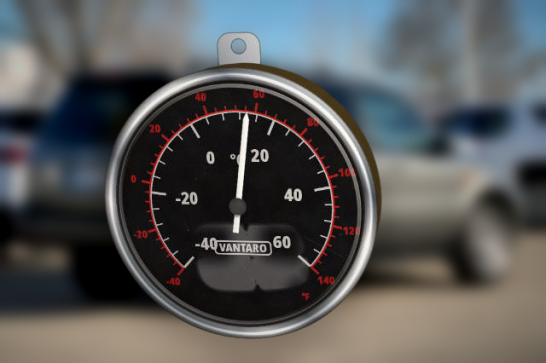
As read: **14** °C
